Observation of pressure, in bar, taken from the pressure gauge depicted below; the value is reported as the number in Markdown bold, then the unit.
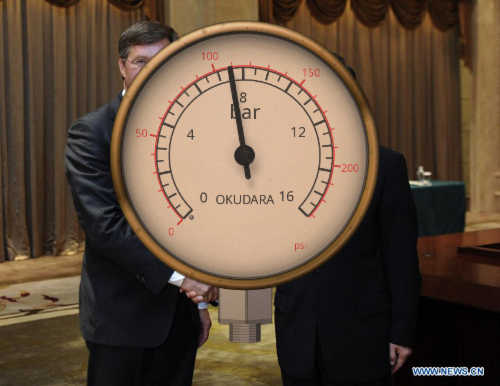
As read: **7.5** bar
